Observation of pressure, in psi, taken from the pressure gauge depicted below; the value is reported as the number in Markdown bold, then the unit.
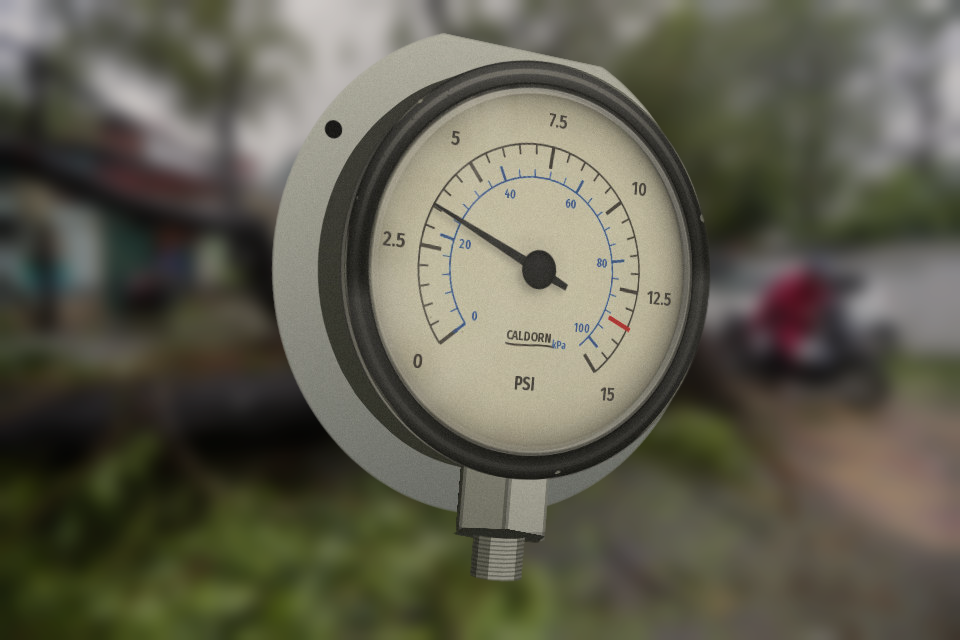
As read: **3.5** psi
